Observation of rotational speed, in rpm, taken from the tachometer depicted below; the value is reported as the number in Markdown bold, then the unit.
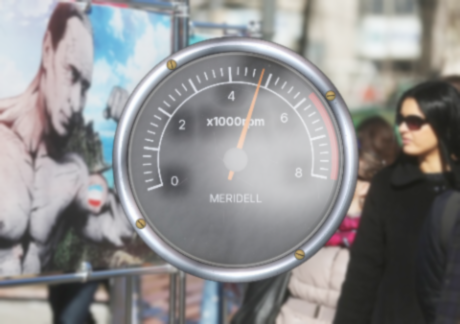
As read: **4800** rpm
